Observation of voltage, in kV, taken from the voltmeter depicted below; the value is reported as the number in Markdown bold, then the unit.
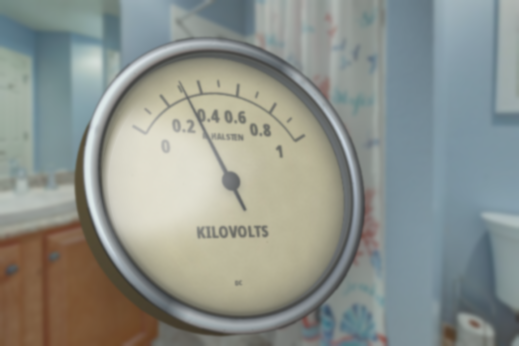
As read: **0.3** kV
